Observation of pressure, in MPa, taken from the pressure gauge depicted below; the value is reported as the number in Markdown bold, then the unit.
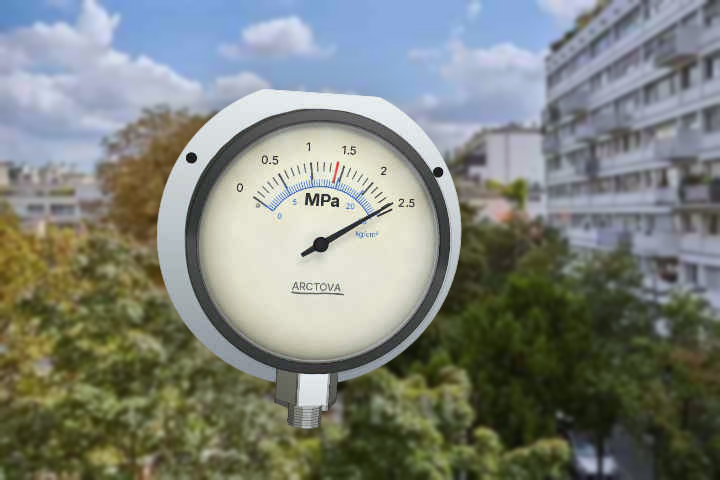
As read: **2.4** MPa
